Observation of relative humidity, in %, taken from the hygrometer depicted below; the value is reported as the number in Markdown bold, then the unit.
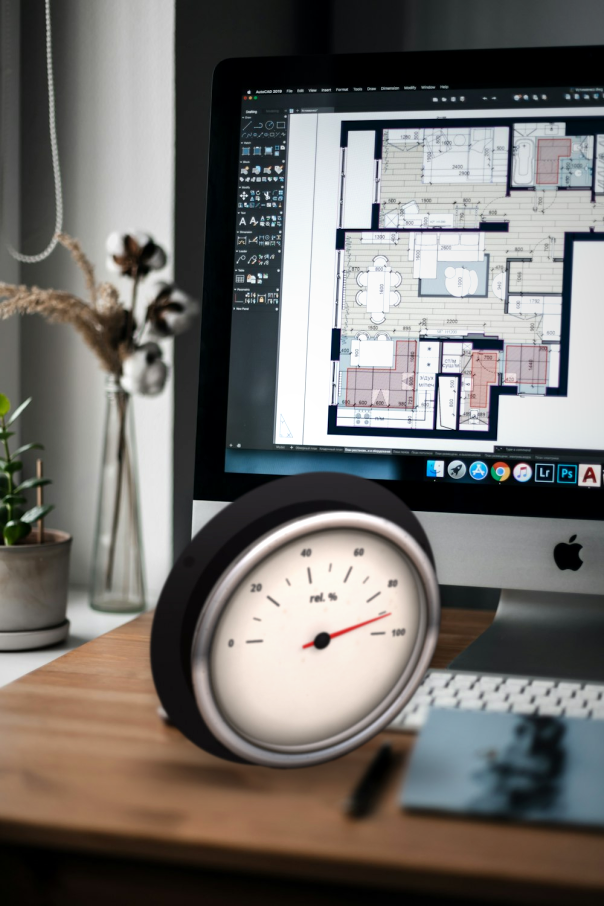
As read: **90** %
